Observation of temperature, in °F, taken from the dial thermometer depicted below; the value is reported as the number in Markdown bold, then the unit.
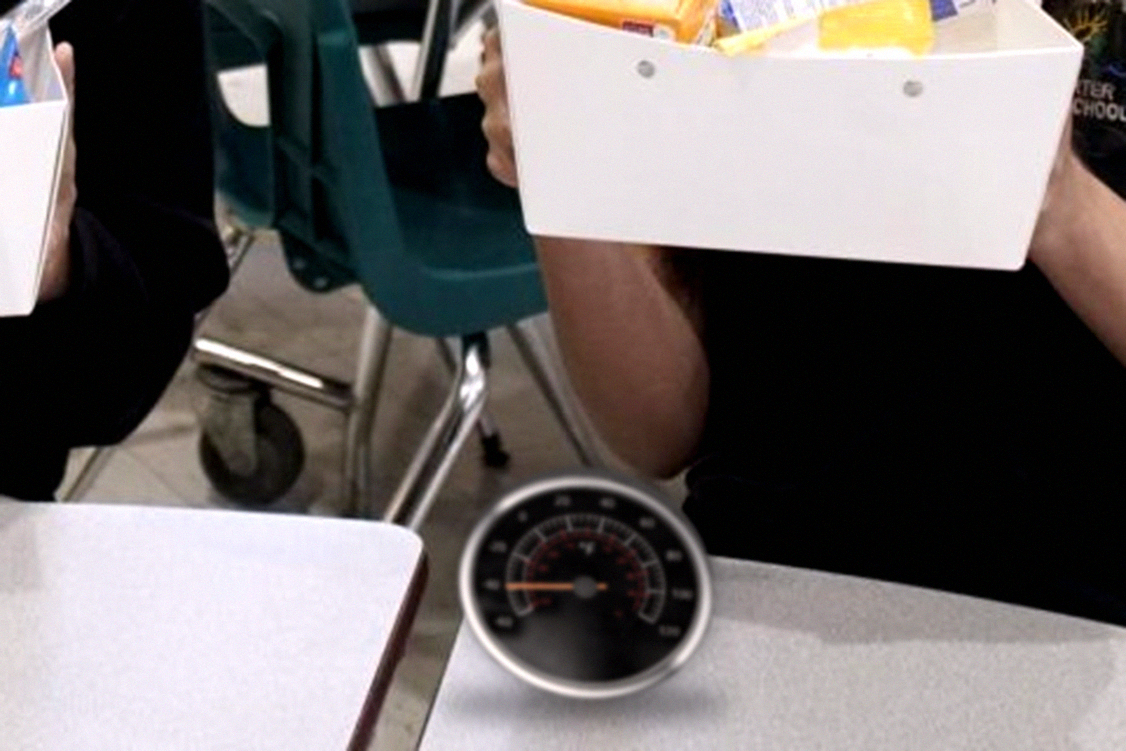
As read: **-40** °F
